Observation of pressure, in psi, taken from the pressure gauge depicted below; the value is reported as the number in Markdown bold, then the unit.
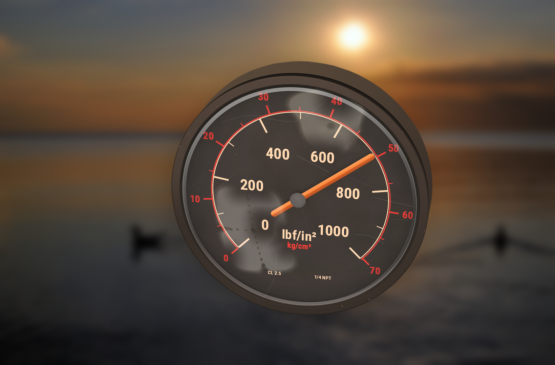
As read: **700** psi
